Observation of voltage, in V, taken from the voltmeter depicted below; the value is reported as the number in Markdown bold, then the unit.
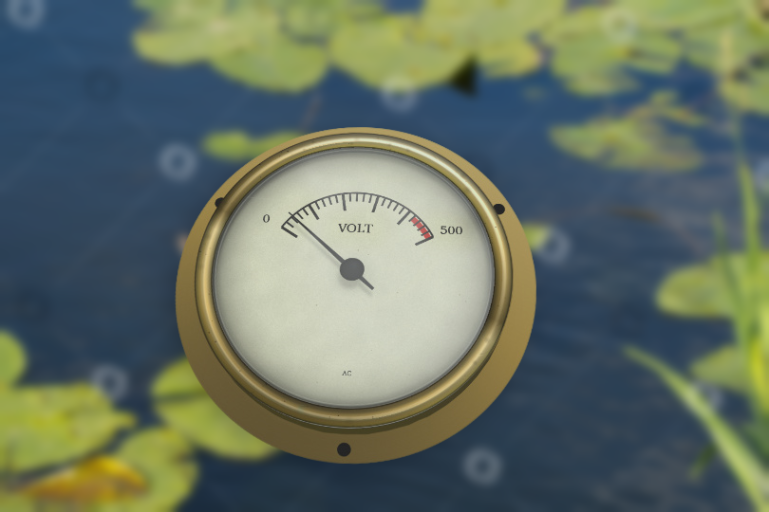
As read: **40** V
